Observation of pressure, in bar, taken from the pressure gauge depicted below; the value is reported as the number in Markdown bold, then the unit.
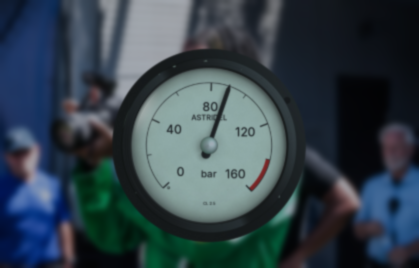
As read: **90** bar
